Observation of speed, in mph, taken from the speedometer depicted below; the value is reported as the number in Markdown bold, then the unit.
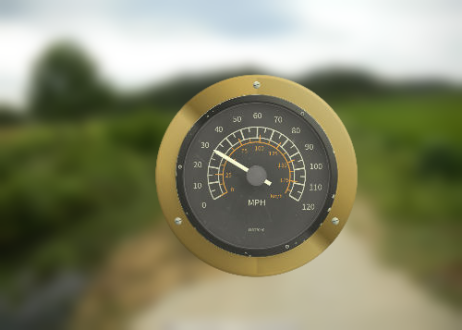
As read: **30** mph
